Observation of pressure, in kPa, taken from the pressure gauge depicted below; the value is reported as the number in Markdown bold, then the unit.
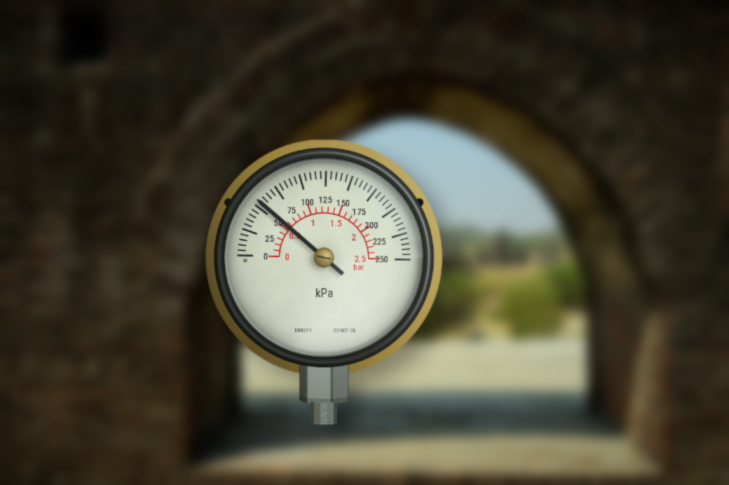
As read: **55** kPa
